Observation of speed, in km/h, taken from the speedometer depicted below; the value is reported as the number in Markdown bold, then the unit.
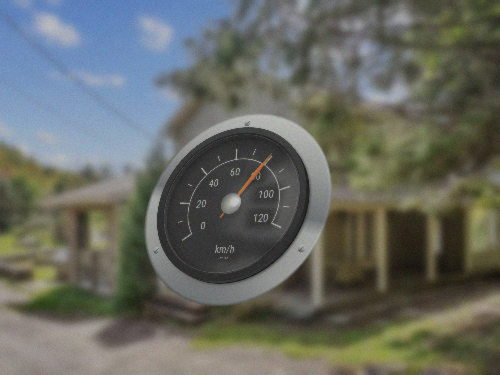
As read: **80** km/h
